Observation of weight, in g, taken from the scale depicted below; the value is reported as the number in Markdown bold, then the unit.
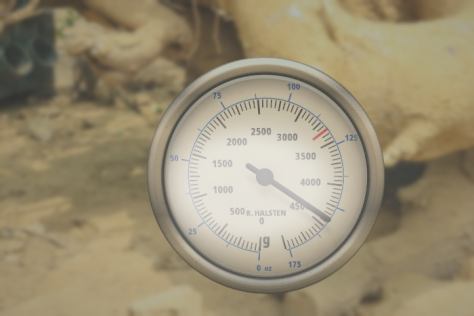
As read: **4400** g
